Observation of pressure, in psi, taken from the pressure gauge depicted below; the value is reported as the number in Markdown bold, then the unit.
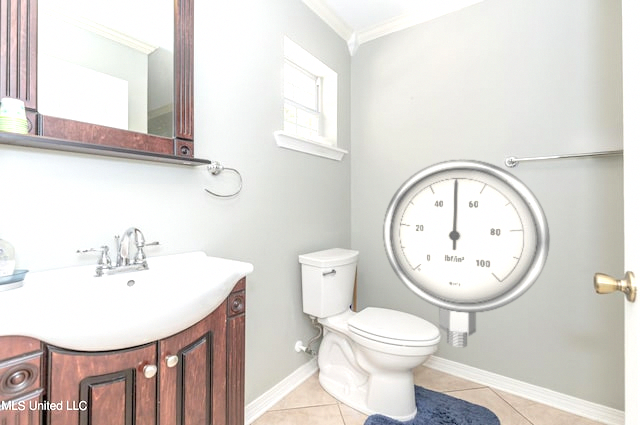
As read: **50** psi
